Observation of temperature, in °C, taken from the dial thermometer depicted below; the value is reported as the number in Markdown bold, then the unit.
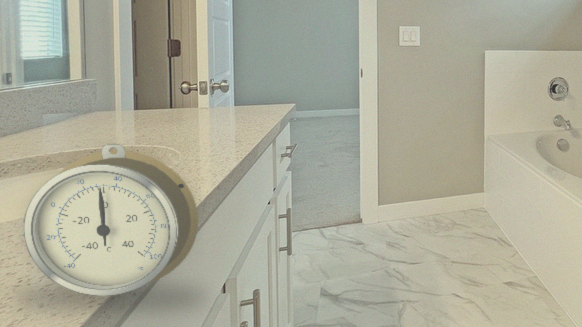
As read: **0** °C
